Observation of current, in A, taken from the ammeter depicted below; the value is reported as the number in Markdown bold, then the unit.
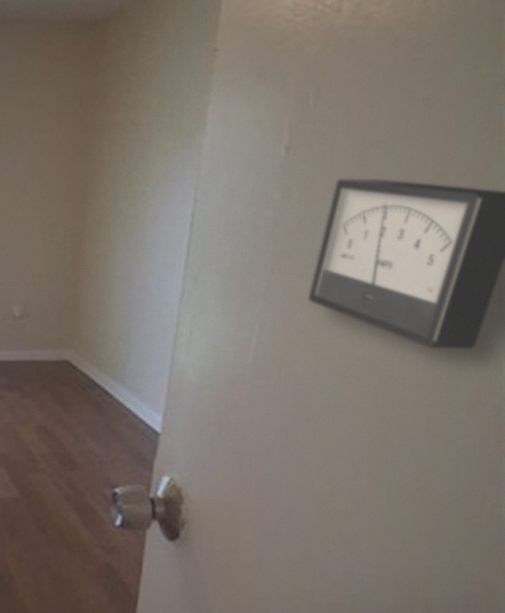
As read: **2** A
